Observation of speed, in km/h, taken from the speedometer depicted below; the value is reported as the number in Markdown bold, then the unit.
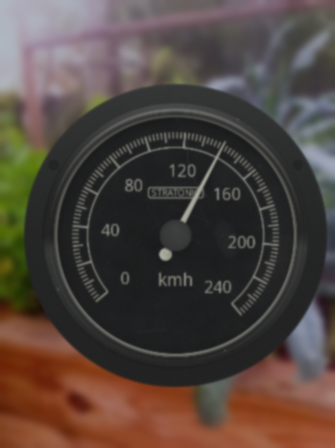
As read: **140** km/h
